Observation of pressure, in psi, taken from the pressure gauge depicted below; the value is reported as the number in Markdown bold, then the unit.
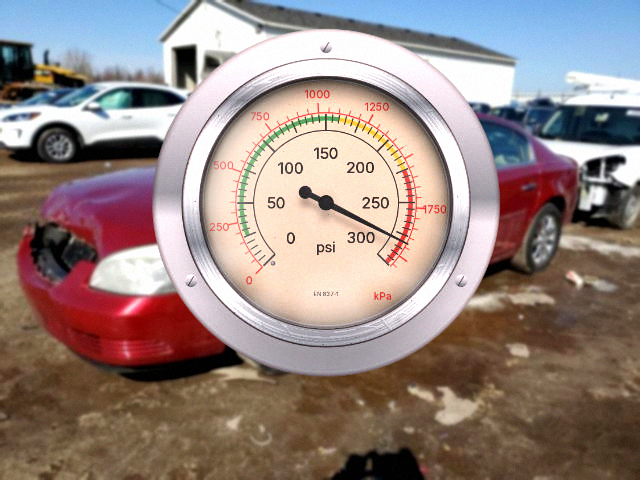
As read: **280** psi
